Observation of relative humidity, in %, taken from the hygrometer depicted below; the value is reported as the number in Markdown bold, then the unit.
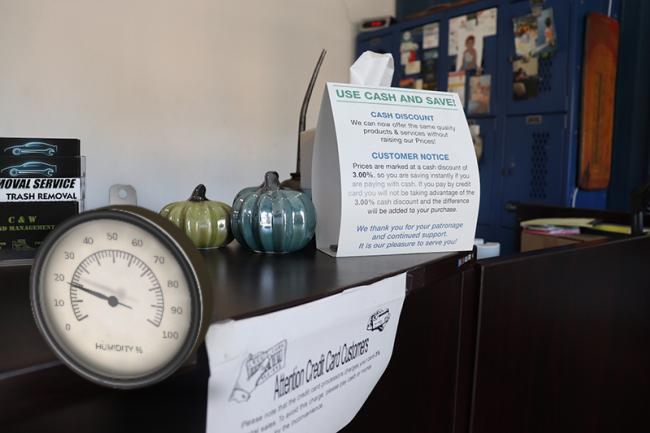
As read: **20** %
